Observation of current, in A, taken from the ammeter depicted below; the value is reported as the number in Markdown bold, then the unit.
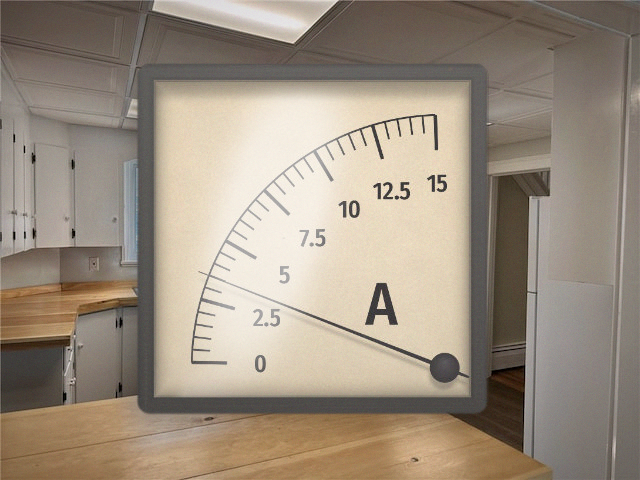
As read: **3.5** A
